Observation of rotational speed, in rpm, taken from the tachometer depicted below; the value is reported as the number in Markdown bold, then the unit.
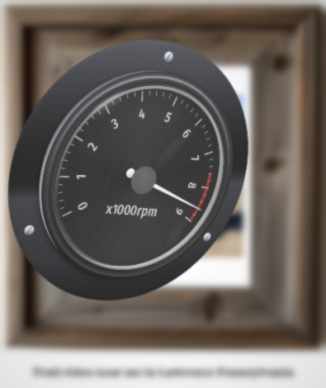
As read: **8600** rpm
